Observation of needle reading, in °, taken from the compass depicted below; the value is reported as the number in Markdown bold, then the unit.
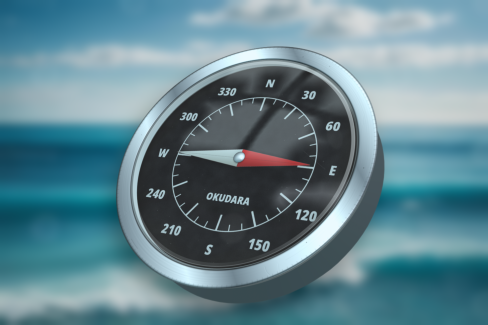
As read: **90** °
